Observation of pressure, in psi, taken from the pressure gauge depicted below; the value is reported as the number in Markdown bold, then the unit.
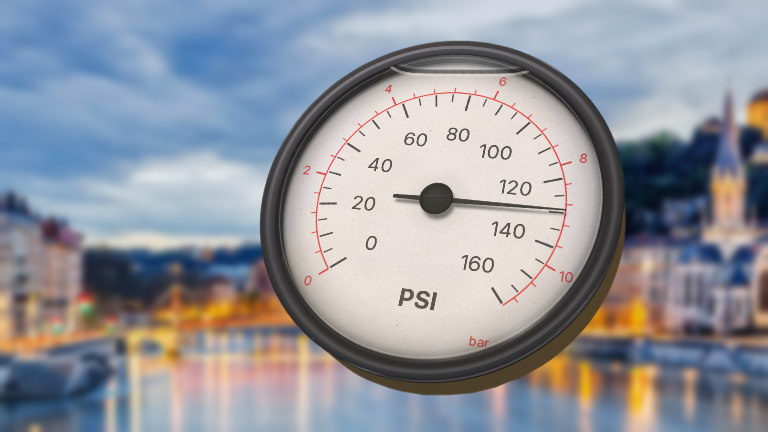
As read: **130** psi
